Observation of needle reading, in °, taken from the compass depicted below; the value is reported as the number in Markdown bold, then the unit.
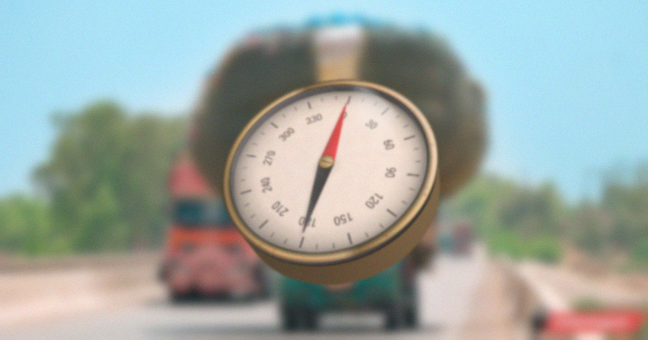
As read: **0** °
